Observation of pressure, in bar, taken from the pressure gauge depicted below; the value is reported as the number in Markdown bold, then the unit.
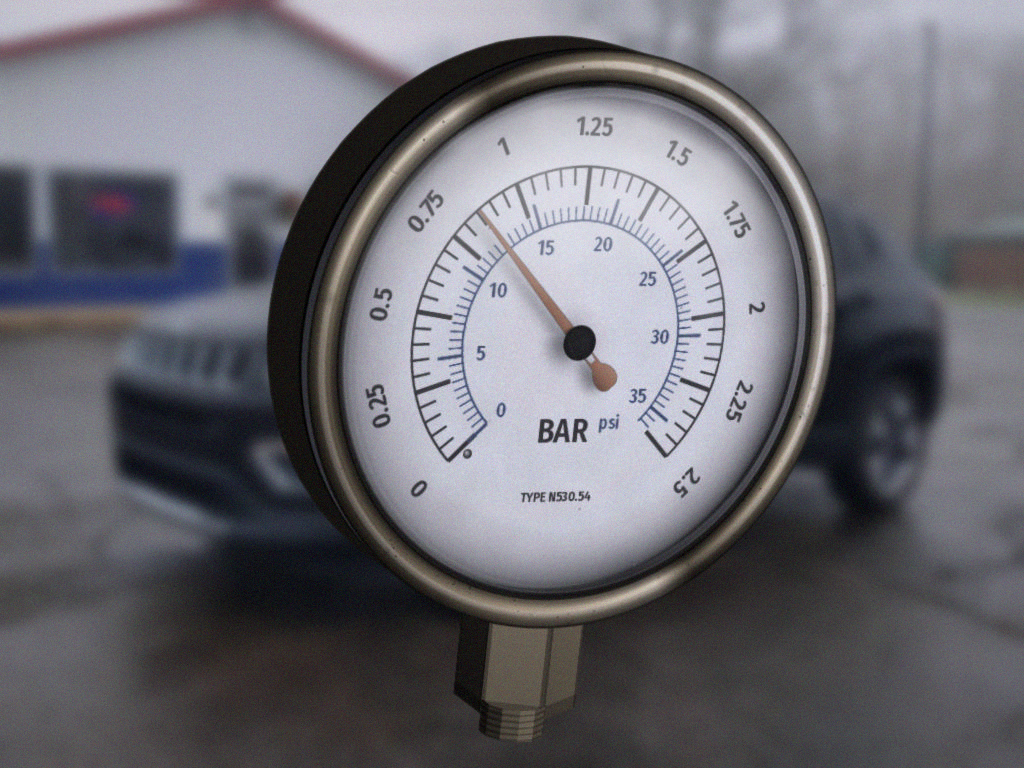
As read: **0.85** bar
